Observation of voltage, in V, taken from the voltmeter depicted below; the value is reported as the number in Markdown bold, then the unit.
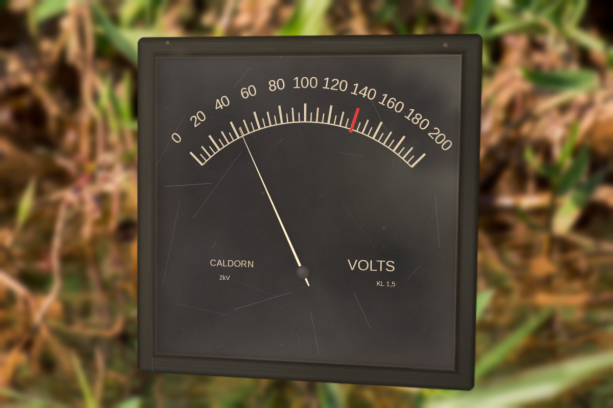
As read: **45** V
